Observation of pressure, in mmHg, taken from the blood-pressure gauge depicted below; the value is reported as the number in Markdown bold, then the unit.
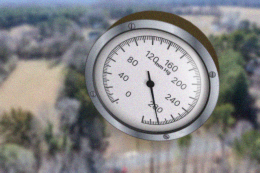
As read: **280** mmHg
